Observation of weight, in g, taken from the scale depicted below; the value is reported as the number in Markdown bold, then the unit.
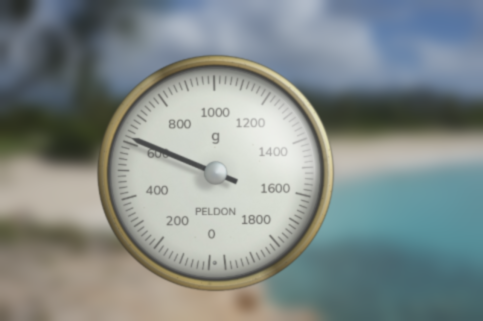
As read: **620** g
